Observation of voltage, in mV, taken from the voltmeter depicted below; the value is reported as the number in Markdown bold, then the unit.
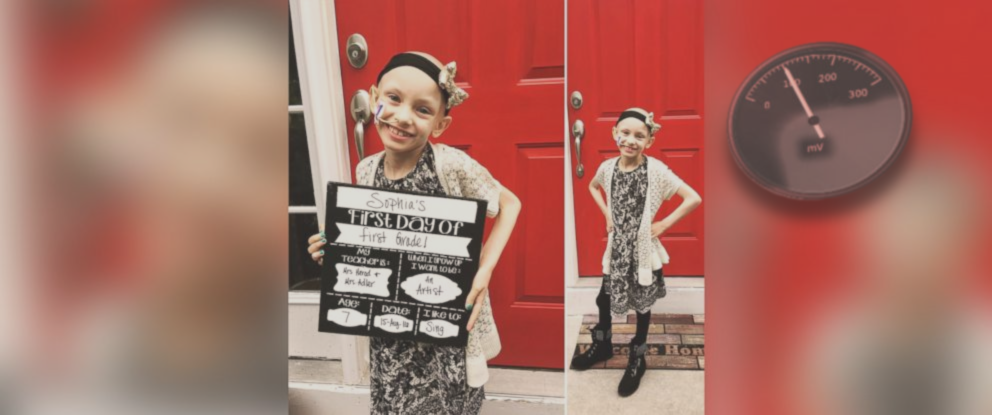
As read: **100** mV
